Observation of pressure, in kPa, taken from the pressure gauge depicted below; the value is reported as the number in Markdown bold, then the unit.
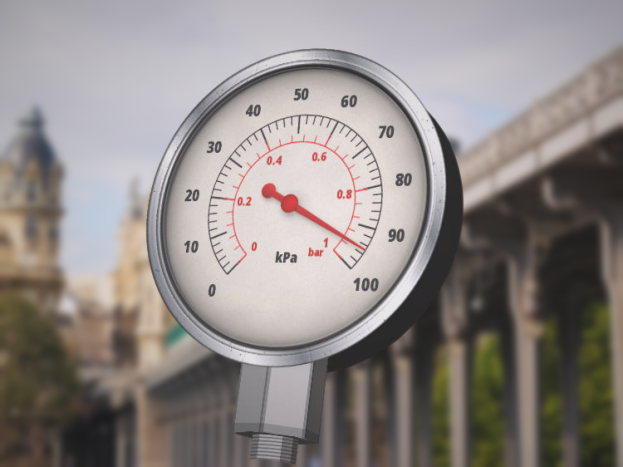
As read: **95** kPa
